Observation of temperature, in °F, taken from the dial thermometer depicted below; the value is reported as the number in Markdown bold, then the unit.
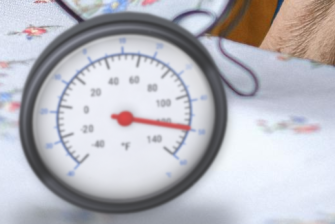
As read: **120** °F
